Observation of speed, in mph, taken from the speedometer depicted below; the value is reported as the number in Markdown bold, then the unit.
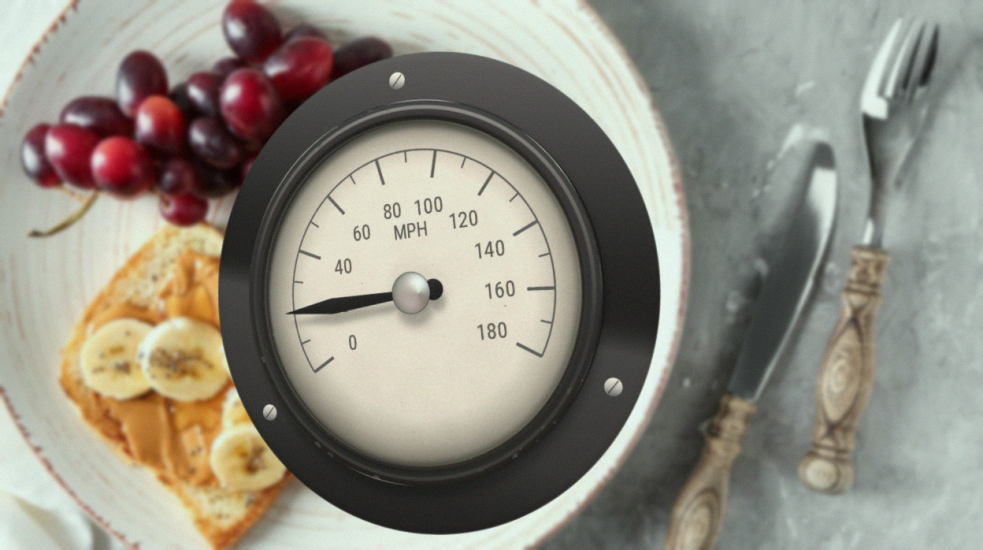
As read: **20** mph
